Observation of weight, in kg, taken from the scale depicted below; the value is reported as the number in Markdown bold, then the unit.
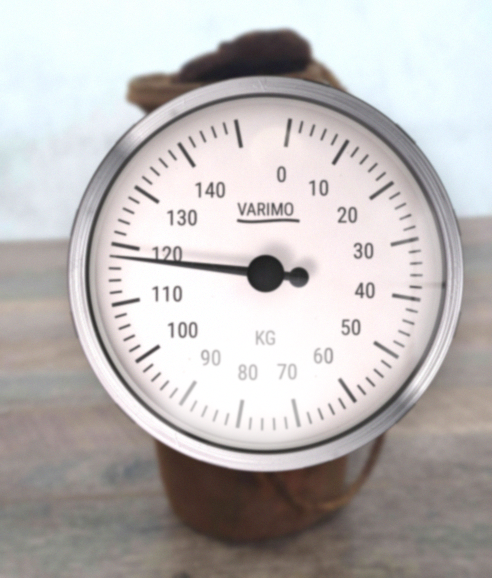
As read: **118** kg
